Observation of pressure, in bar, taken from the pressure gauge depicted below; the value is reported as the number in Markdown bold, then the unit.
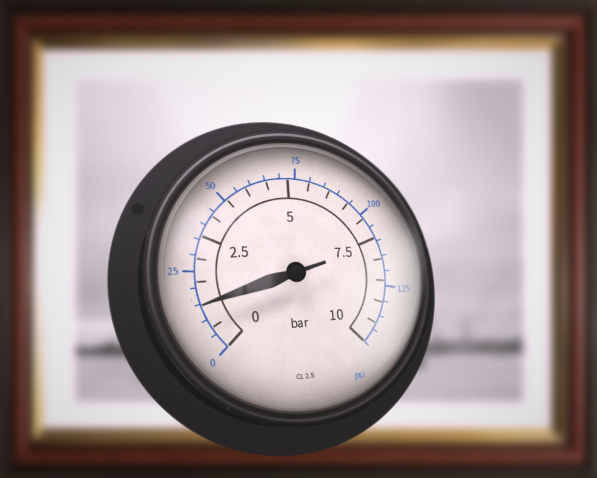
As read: **1** bar
